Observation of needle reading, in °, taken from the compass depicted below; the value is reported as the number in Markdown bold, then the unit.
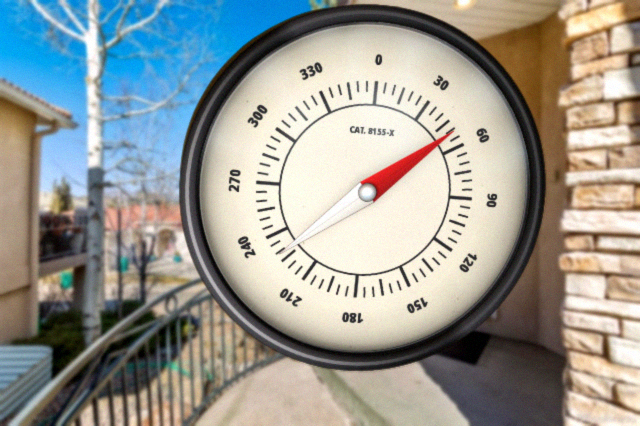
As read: **50** °
